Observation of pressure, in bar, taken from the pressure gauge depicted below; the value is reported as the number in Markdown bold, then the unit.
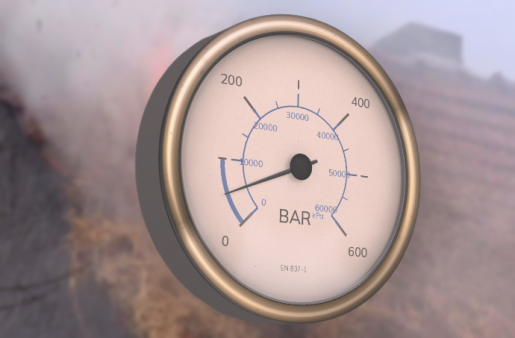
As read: **50** bar
